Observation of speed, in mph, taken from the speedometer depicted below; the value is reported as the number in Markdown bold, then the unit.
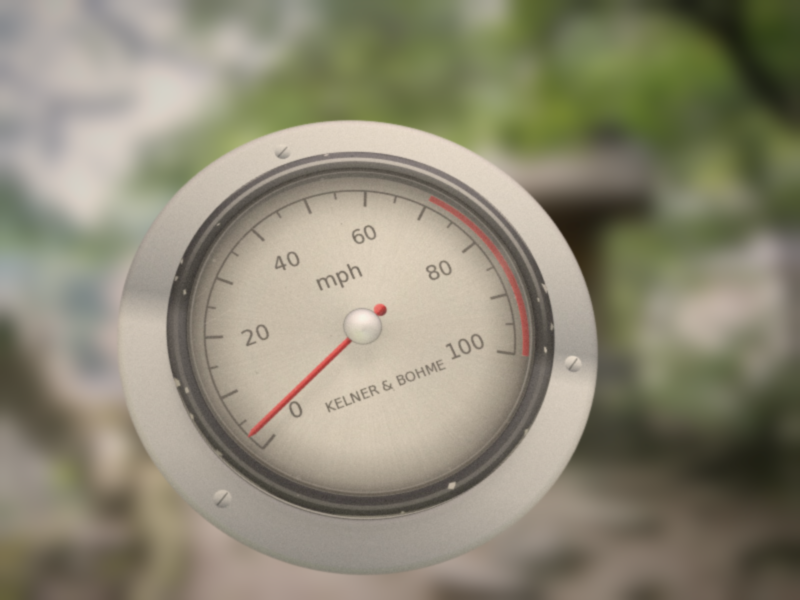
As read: **2.5** mph
